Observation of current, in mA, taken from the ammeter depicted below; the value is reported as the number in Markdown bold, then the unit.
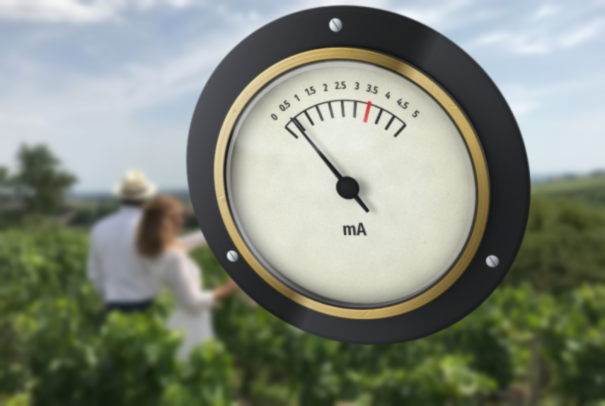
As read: **0.5** mA
